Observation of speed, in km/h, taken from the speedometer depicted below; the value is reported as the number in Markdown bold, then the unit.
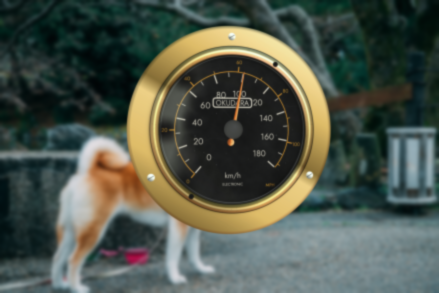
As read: **100** km/h
